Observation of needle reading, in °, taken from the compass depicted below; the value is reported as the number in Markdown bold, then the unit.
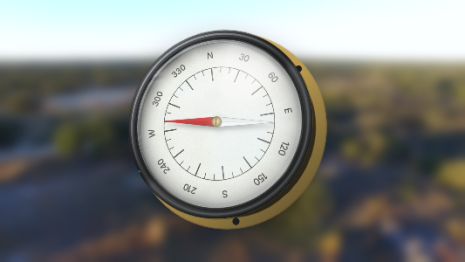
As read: **280** °
